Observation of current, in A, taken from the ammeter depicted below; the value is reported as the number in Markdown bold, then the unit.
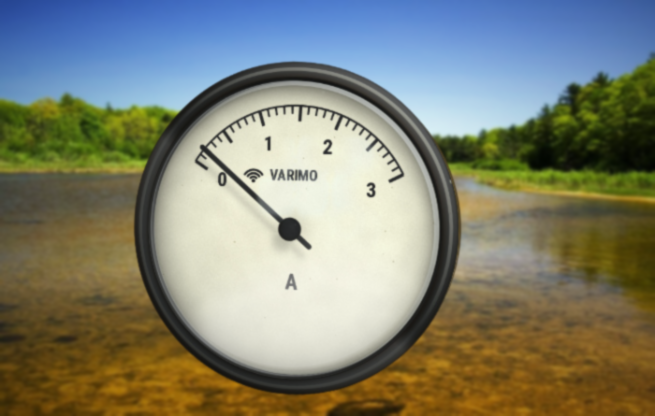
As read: **0.2** A
